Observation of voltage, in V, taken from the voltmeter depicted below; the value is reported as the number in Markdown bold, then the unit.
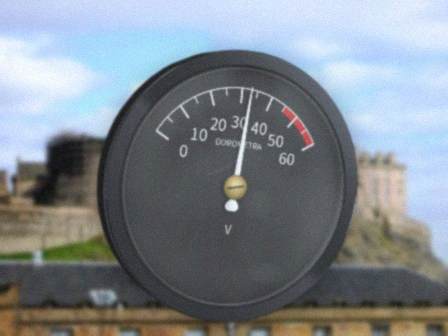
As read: **32.5** V
